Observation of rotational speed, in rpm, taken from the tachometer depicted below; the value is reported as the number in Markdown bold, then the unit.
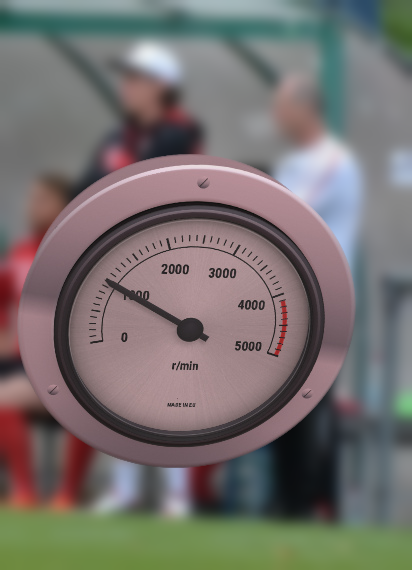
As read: **1000** rpm
